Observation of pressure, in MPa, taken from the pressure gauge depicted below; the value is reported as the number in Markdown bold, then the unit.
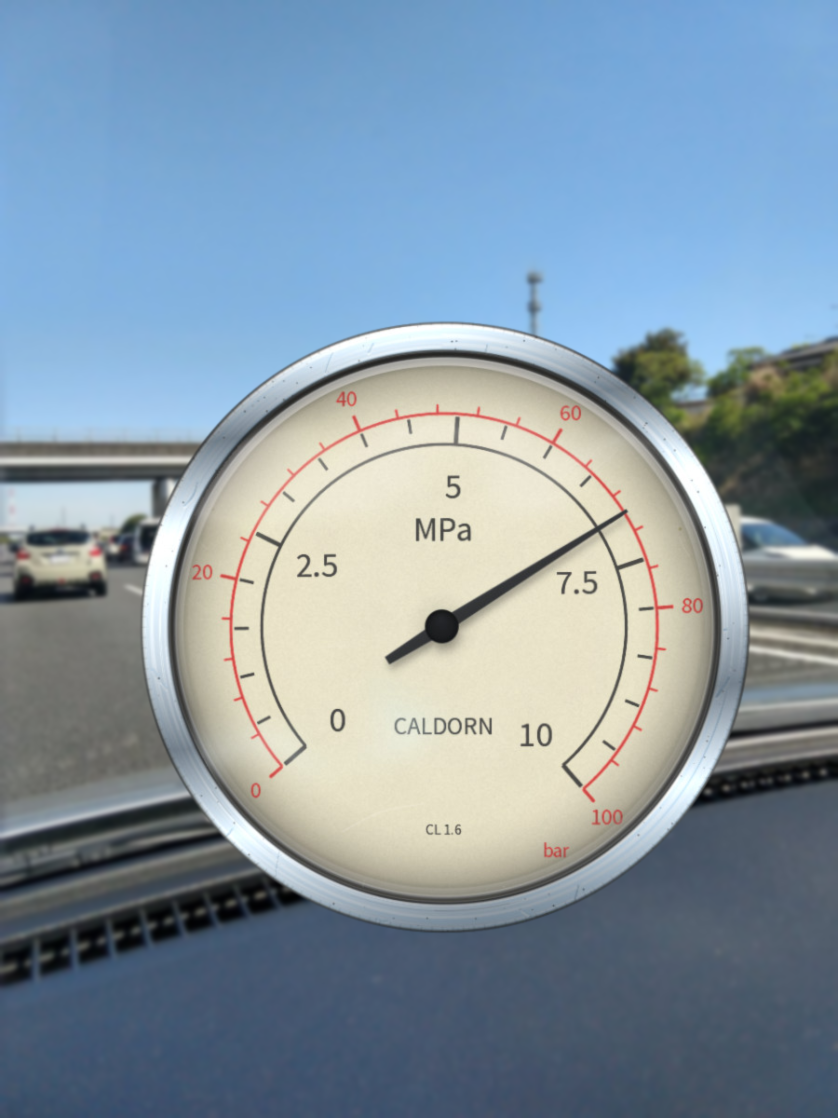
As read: **7** MPa
